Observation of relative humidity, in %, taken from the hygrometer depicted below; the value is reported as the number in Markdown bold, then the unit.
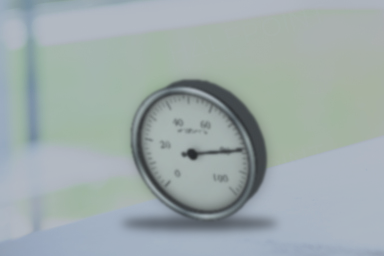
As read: **80** %
